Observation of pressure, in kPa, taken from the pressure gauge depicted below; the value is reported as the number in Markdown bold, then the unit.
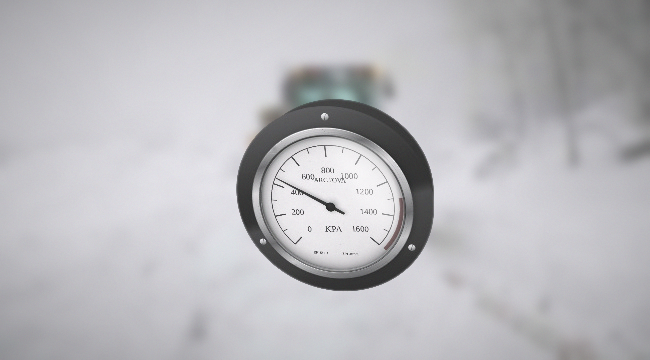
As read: **450** kPa
